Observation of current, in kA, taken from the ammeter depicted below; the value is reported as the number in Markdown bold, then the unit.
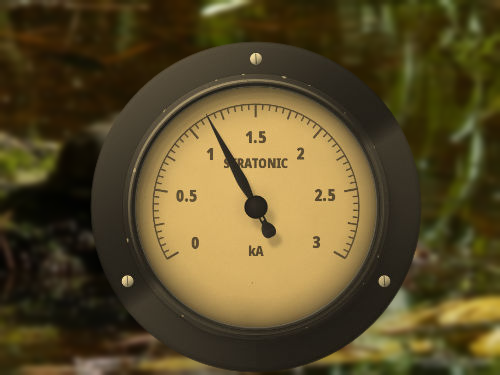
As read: **1.15** kA
